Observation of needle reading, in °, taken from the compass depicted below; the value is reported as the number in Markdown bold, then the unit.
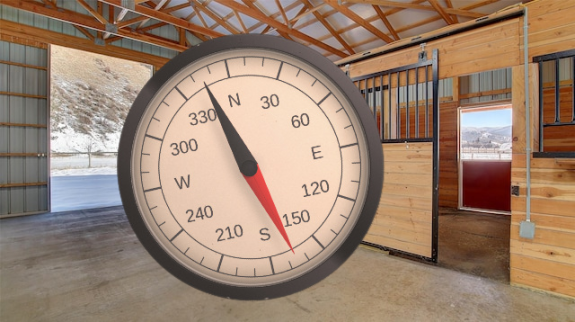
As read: **165** °
